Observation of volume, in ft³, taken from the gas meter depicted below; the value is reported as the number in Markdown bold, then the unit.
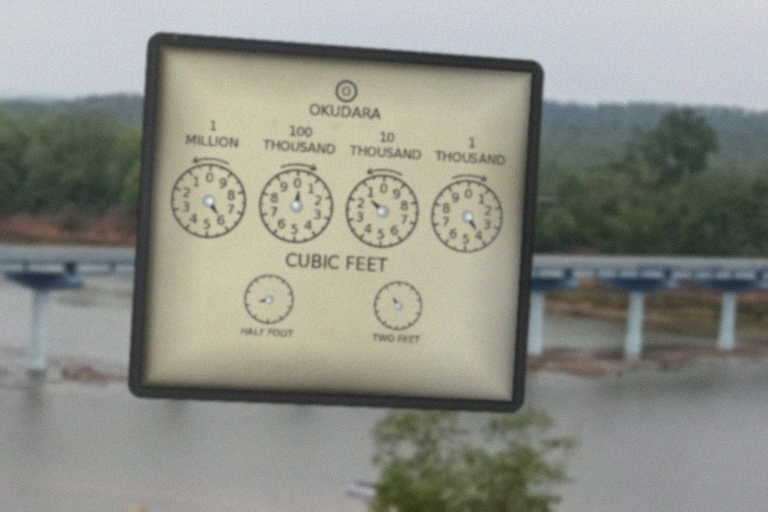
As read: **601400** ft³
